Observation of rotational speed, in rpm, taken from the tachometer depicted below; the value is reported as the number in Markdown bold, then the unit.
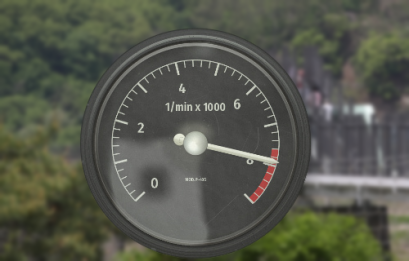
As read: **7900** rpm
